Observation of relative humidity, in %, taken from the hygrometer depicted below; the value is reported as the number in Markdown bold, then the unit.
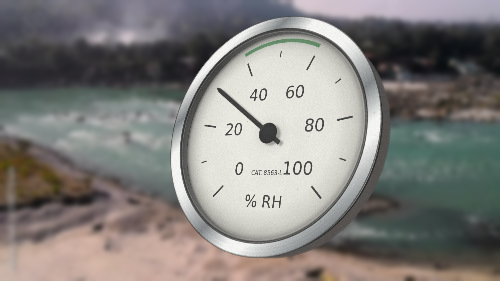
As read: **30** %
